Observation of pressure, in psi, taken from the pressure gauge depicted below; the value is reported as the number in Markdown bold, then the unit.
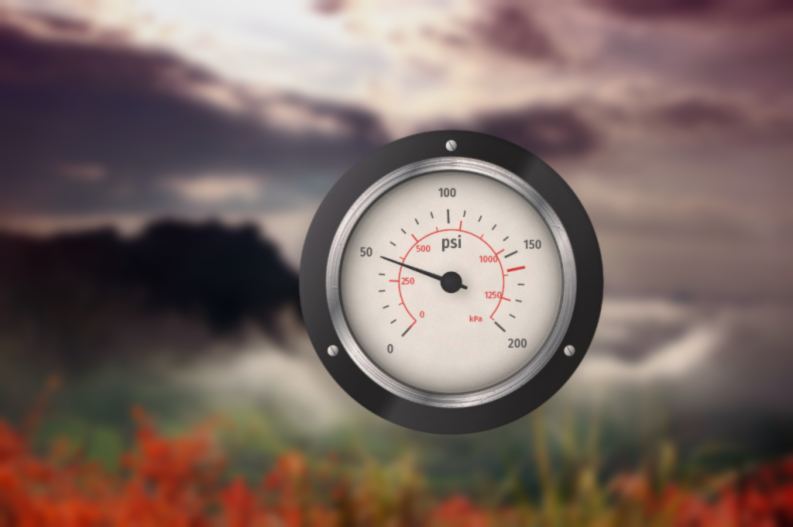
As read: **50** psi
